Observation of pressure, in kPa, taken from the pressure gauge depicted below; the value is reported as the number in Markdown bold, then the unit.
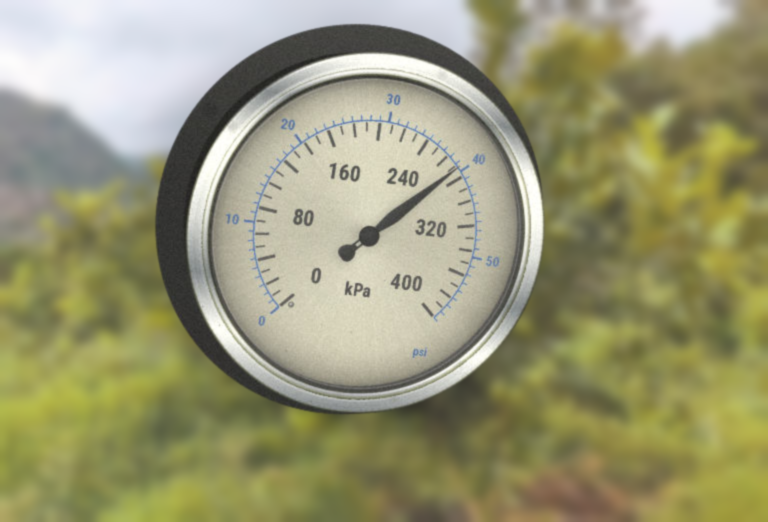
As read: **270** kPa
